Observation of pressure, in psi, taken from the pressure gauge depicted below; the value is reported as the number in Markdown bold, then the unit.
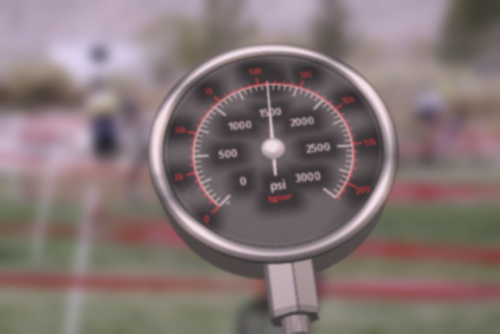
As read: **1500** psi
